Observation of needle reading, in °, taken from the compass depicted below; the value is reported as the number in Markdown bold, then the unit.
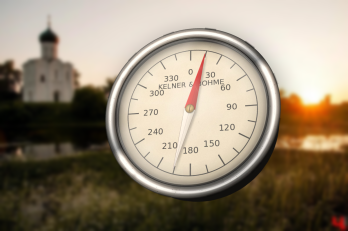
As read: **15** °
